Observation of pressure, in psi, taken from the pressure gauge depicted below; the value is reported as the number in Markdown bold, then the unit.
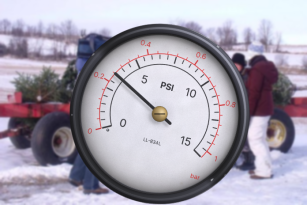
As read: **3.5** psi
